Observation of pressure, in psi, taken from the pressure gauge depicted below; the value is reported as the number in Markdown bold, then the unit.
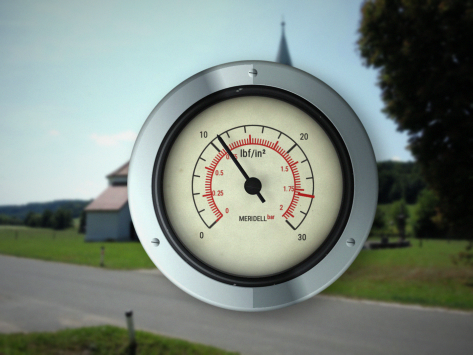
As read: **11** psi
